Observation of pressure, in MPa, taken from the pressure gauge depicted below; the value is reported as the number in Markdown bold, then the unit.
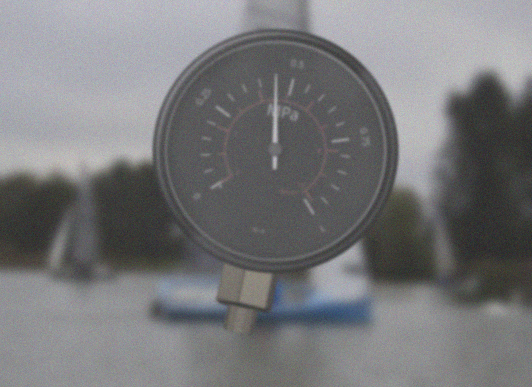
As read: **0.45** MPa
